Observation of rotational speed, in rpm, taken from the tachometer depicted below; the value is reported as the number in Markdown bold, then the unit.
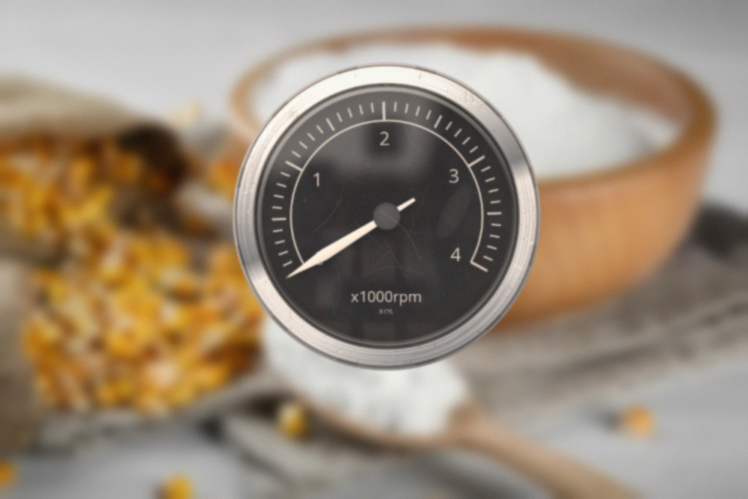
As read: **0** rpm
